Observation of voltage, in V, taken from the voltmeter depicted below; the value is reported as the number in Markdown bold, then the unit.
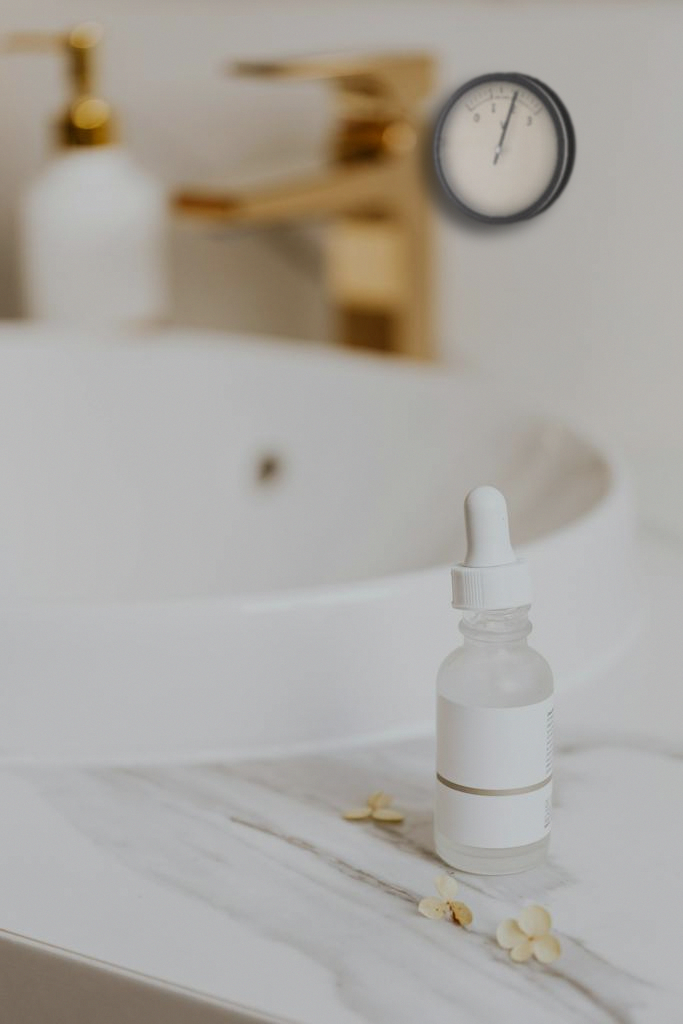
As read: **2** V
